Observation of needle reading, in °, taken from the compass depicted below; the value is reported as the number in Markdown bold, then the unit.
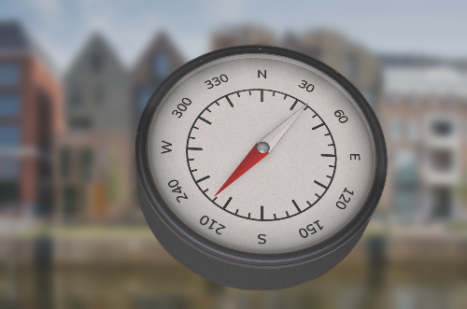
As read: **220** °
